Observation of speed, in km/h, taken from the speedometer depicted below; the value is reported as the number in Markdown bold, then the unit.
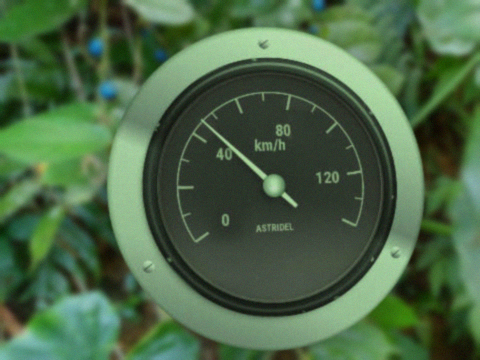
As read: **45** km/h
